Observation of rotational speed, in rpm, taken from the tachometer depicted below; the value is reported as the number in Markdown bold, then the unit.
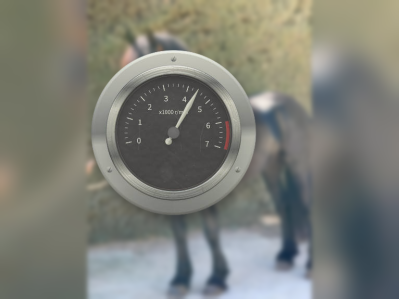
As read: **4400** rpm
